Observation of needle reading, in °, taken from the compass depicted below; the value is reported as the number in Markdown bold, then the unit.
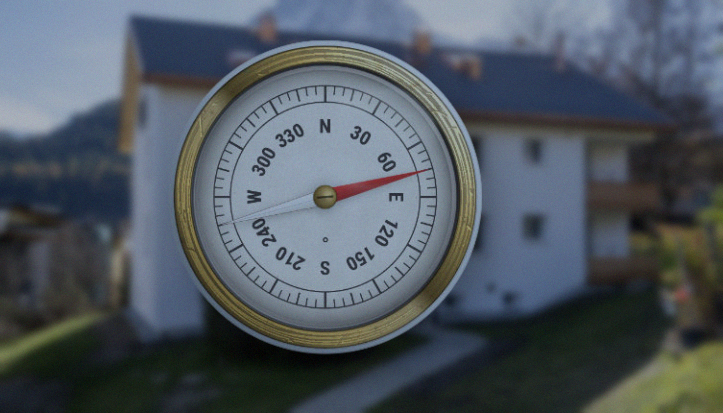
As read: **75** °
